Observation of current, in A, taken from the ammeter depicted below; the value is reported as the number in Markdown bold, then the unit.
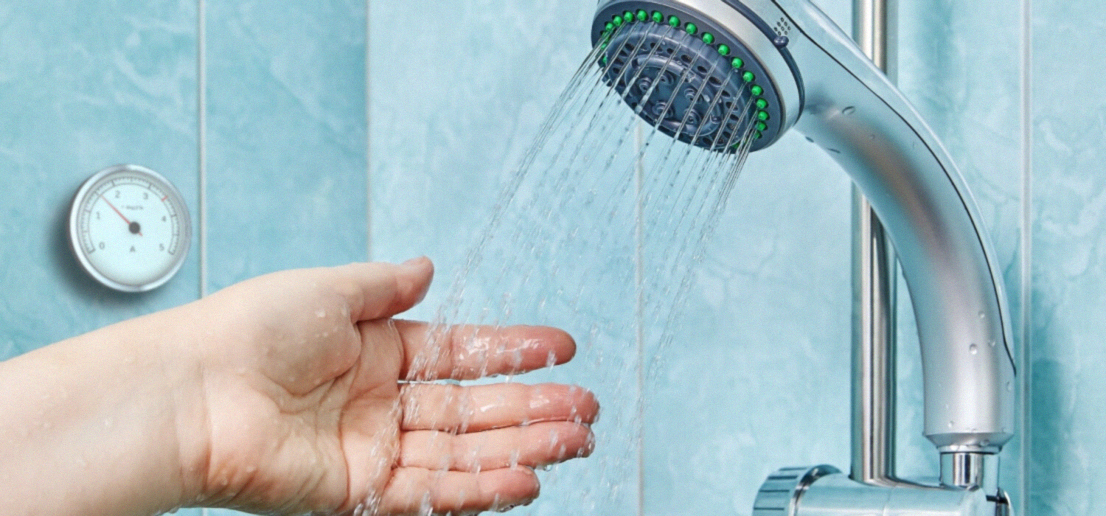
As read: **1.5** A
